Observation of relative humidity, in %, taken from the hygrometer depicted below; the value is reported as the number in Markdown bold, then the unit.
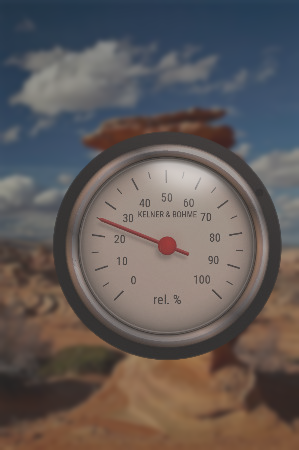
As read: **25** %
